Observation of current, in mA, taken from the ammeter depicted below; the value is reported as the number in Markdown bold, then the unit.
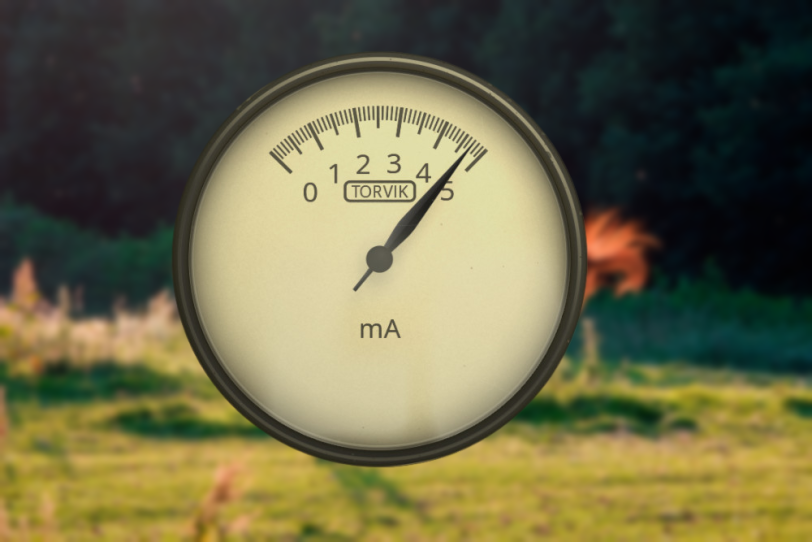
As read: **4.7** mA
